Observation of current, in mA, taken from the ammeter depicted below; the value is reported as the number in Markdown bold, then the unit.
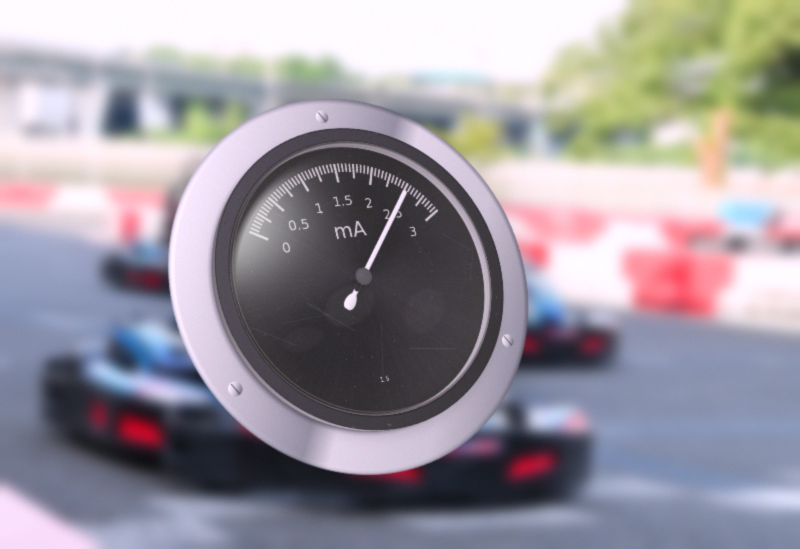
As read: **2.5** mA
